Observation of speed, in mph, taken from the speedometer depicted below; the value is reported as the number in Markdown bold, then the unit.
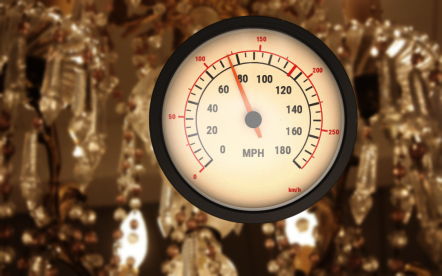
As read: **75** mph
